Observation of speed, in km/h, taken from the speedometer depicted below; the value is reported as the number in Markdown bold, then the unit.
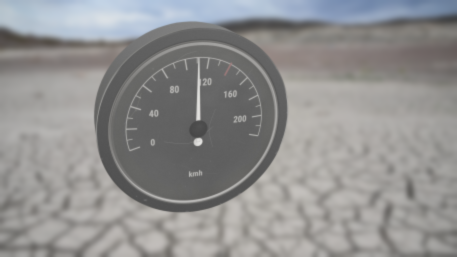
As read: **110** km/h
